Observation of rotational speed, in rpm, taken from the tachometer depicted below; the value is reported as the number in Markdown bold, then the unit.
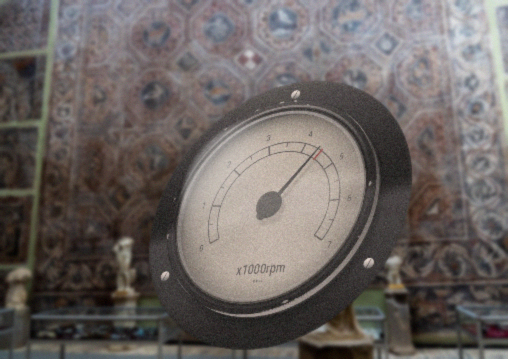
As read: **4500** rpm
